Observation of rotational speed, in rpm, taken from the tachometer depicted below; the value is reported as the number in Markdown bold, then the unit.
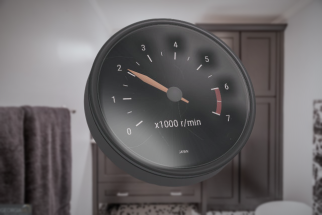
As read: **2000** rpm
